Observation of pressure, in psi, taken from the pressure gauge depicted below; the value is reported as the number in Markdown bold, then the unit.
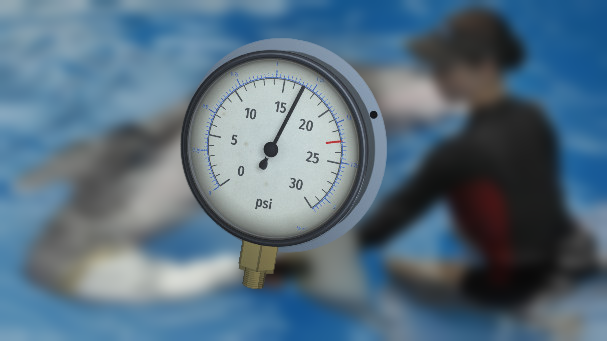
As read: **17** psi
